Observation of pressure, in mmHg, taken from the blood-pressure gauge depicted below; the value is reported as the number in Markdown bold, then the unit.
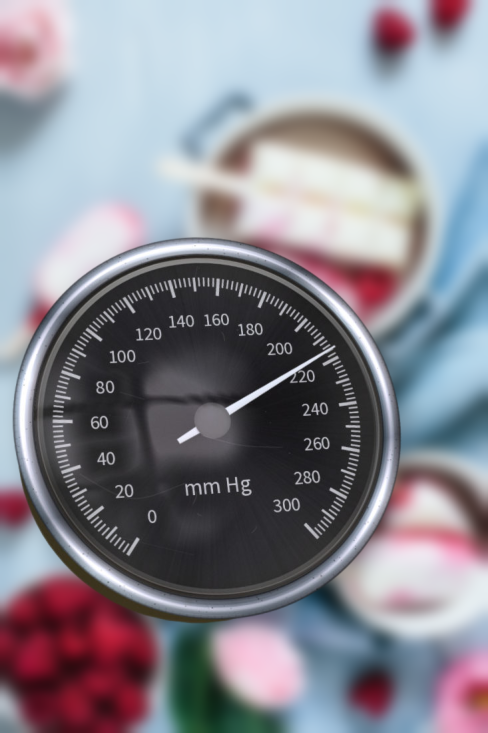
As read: **216** mmHg
